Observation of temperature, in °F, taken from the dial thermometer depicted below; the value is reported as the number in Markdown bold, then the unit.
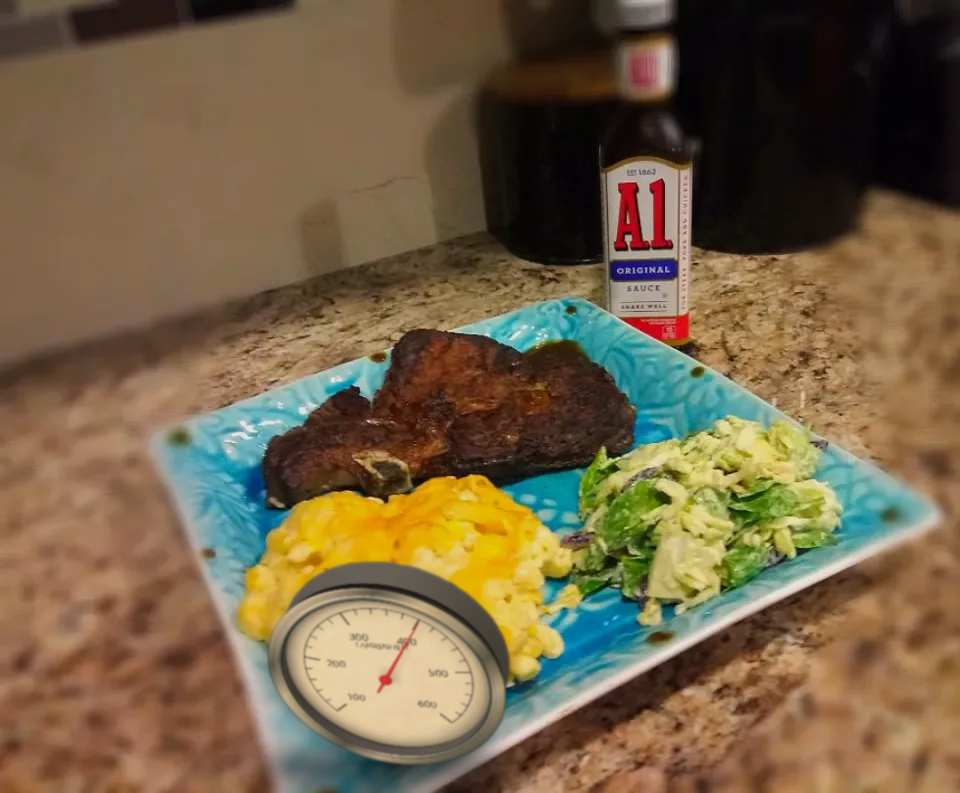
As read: **400** °F
